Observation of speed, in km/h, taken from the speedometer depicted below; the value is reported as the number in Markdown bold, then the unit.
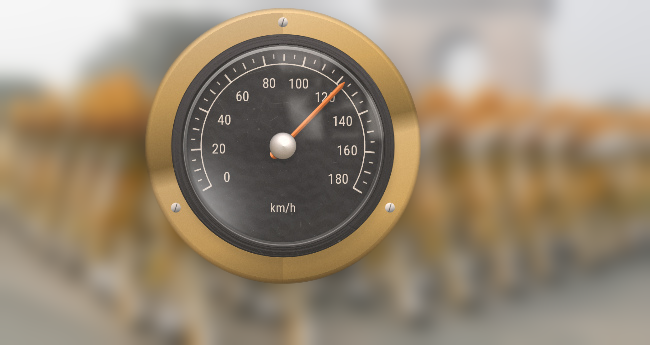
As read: **122.5** km/h
